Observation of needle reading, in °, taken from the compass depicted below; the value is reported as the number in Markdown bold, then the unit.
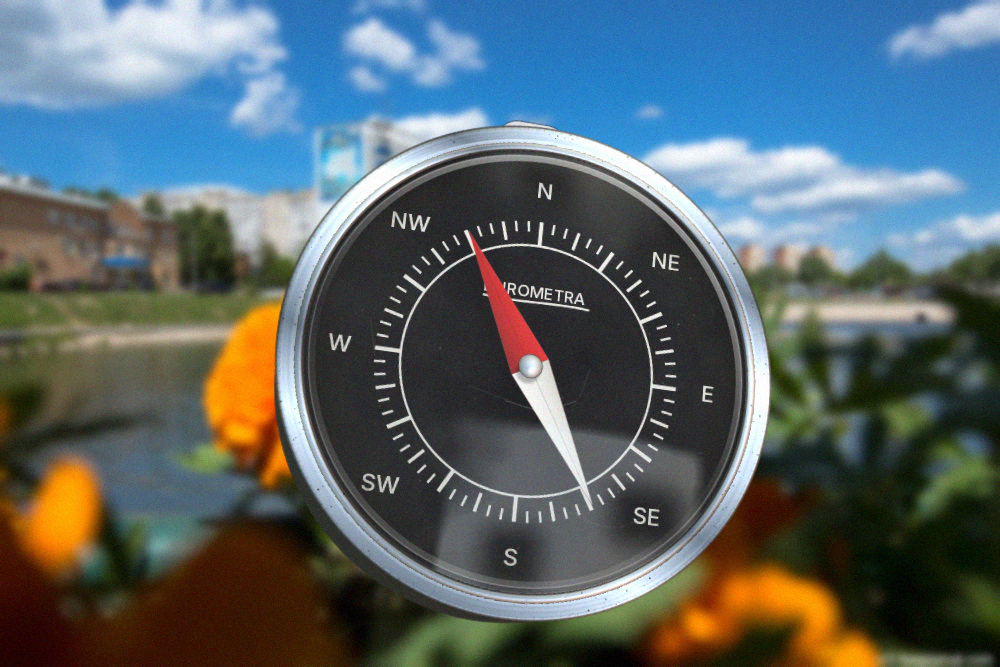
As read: **330** °
